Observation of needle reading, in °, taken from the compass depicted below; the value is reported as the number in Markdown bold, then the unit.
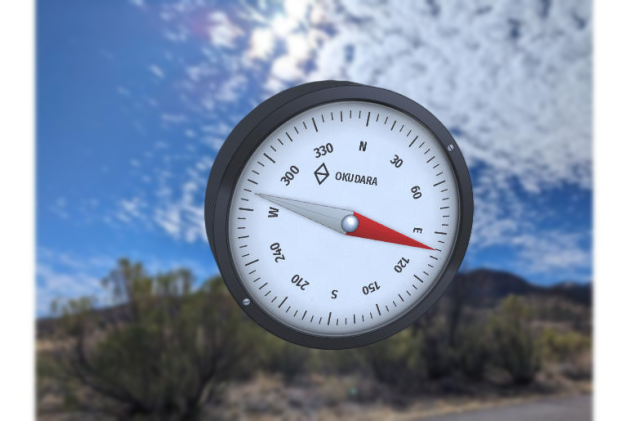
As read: **100** °
